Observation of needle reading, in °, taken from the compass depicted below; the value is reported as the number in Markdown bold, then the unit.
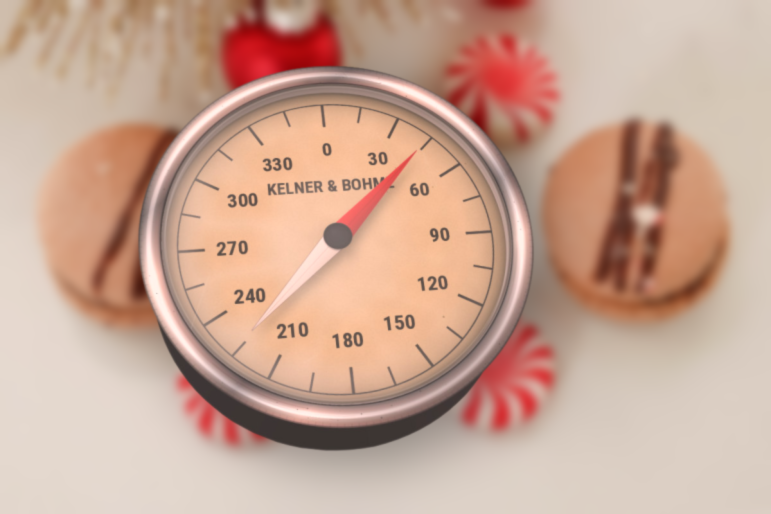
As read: **45** °
